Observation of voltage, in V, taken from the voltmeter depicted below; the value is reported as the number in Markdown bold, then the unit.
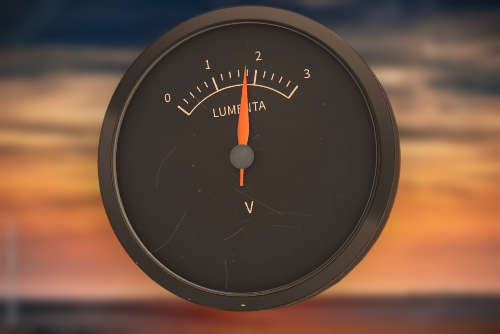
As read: **1.8** V
